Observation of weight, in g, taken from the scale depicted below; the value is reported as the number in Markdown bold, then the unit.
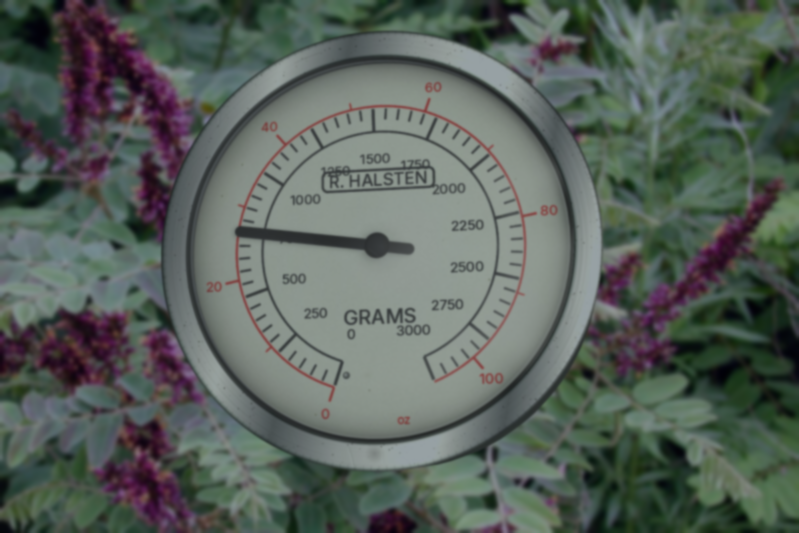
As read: **750** g
